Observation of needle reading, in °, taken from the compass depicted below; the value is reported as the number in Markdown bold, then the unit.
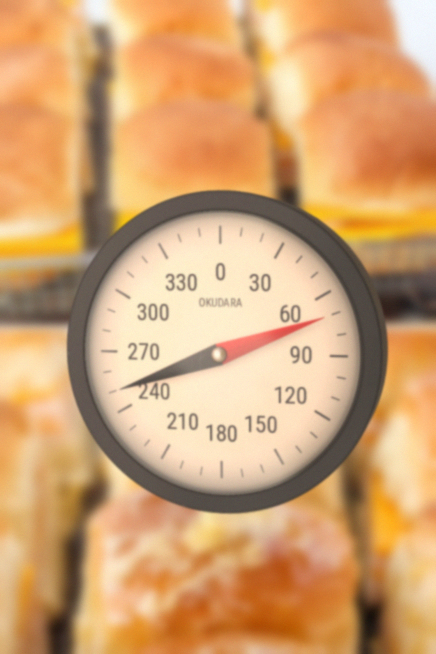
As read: **70** °
